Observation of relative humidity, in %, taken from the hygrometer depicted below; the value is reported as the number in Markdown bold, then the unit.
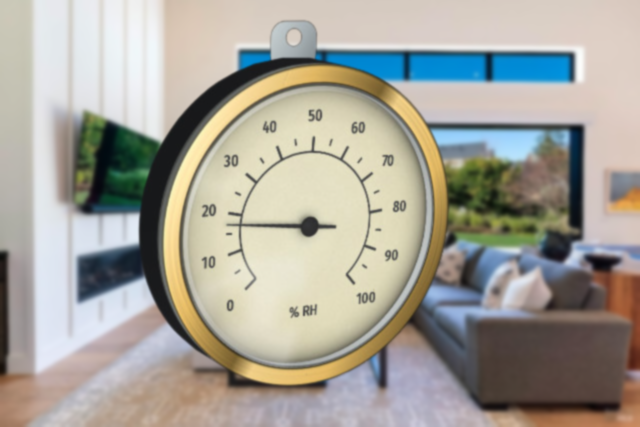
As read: **17.5** %
